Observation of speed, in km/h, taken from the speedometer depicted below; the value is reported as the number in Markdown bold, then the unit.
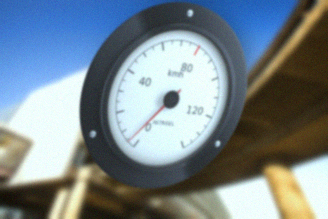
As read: **5** km/h
